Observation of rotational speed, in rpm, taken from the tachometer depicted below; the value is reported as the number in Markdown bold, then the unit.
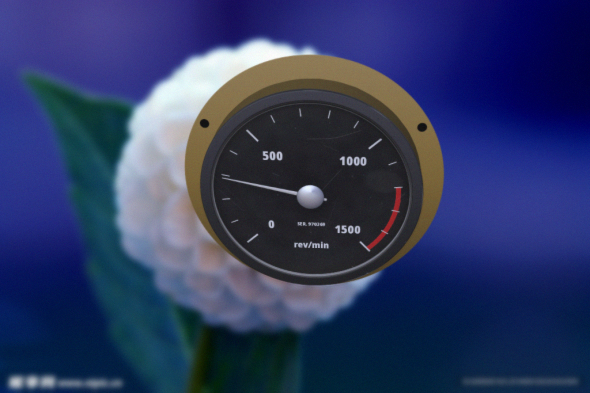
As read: **300** rpm
